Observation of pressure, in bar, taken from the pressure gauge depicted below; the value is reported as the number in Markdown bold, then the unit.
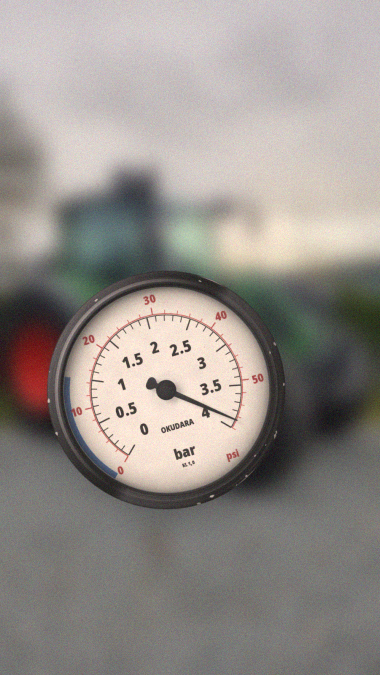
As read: **3.9** bar
